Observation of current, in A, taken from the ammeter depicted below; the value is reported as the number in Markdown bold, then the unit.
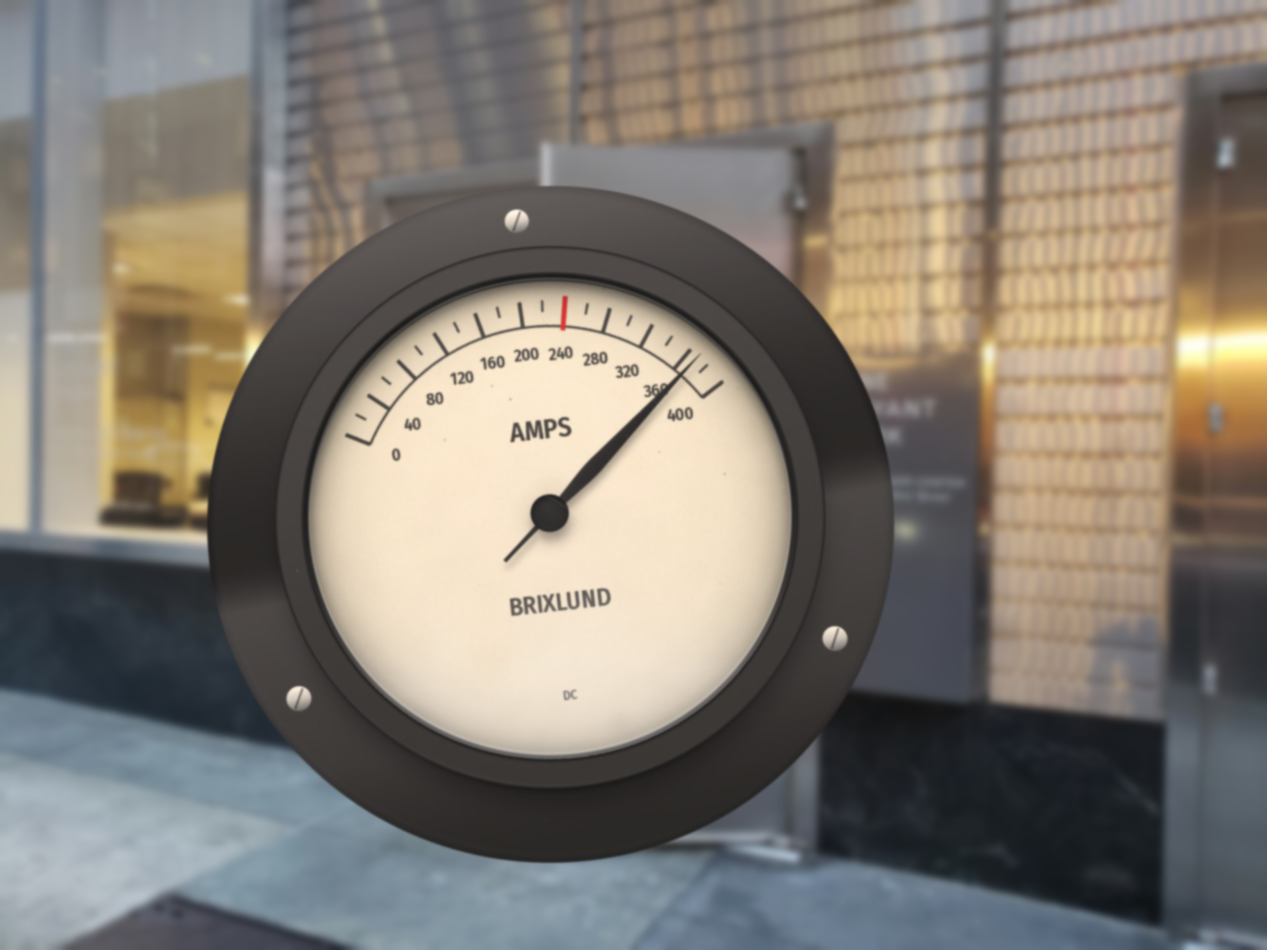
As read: **370** A
